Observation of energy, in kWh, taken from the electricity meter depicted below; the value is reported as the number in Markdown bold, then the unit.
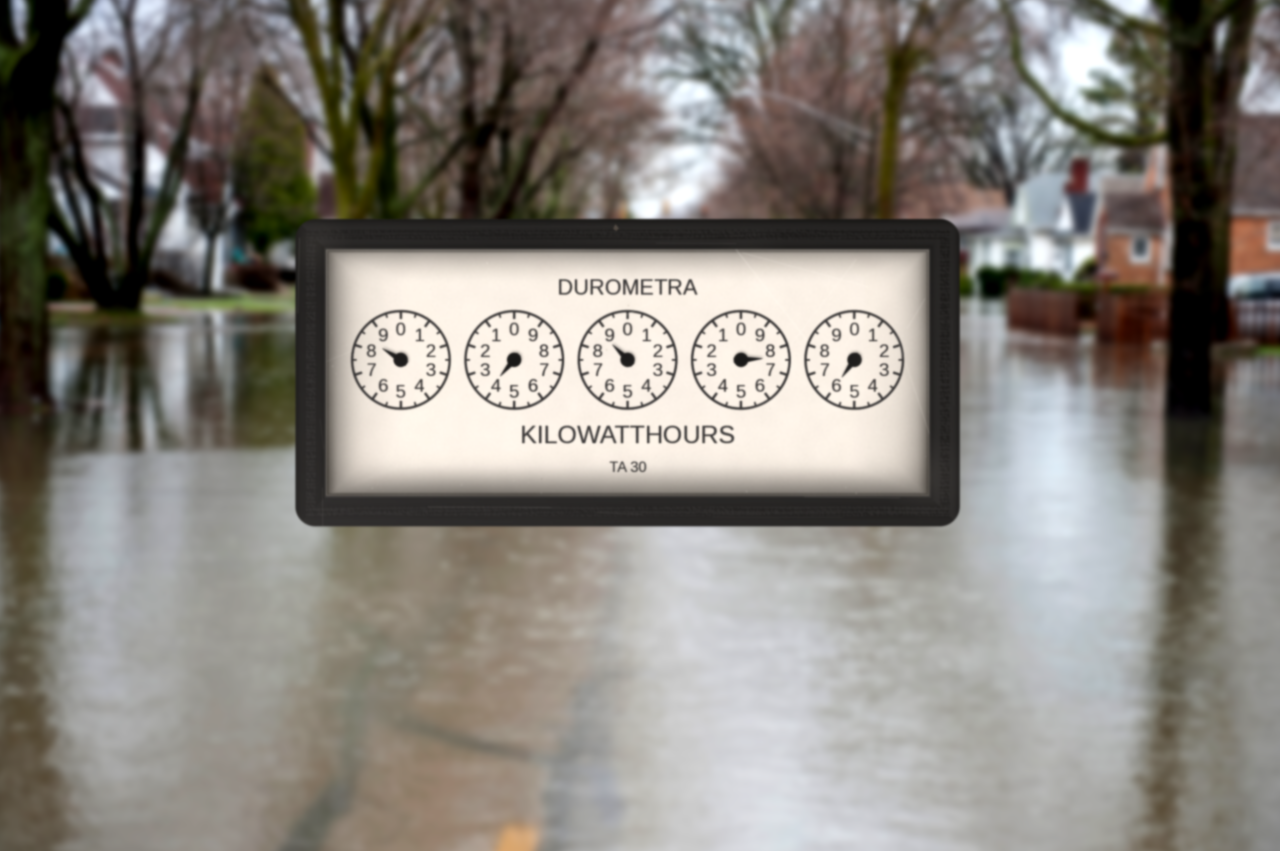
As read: **83876** kWh
